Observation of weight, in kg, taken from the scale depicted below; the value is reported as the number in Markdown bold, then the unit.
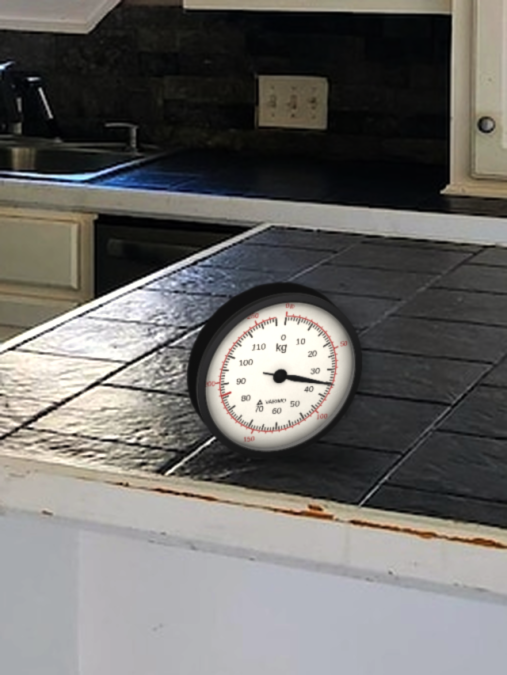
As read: **35** kg
